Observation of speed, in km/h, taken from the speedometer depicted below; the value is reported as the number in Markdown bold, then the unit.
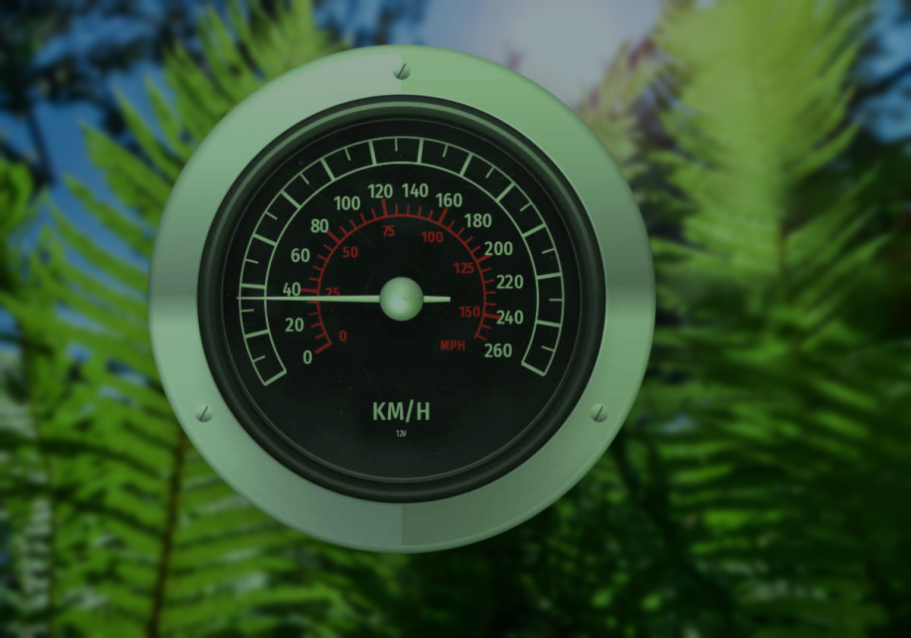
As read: **35** km/h
